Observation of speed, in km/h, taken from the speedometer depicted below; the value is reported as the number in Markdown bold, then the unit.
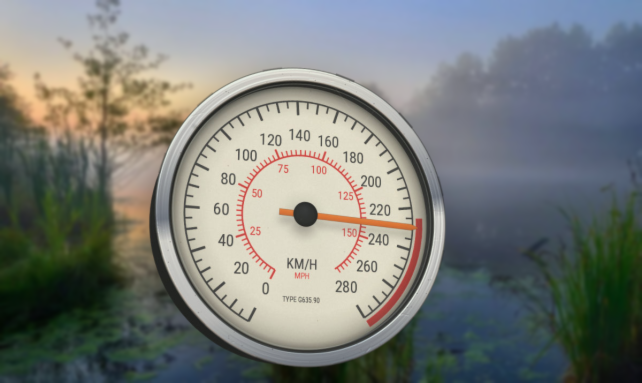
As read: **230** km/h
